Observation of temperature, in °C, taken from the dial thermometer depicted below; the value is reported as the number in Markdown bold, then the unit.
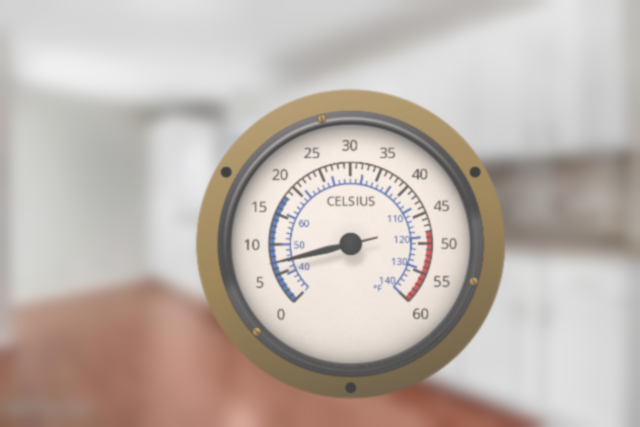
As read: **7** °C
